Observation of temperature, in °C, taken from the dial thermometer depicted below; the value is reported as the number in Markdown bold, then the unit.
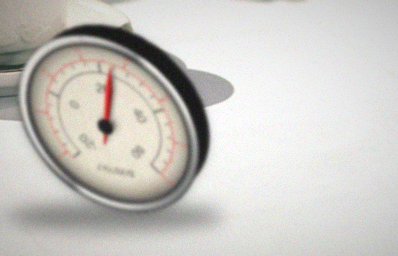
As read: **24** °C
